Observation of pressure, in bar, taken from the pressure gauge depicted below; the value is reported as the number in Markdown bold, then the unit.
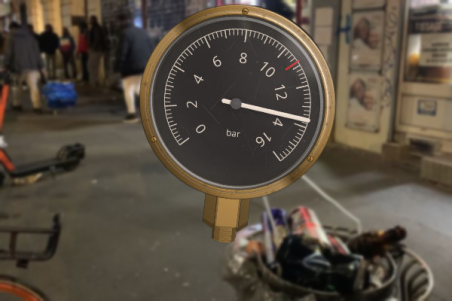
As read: **13.6** bar
